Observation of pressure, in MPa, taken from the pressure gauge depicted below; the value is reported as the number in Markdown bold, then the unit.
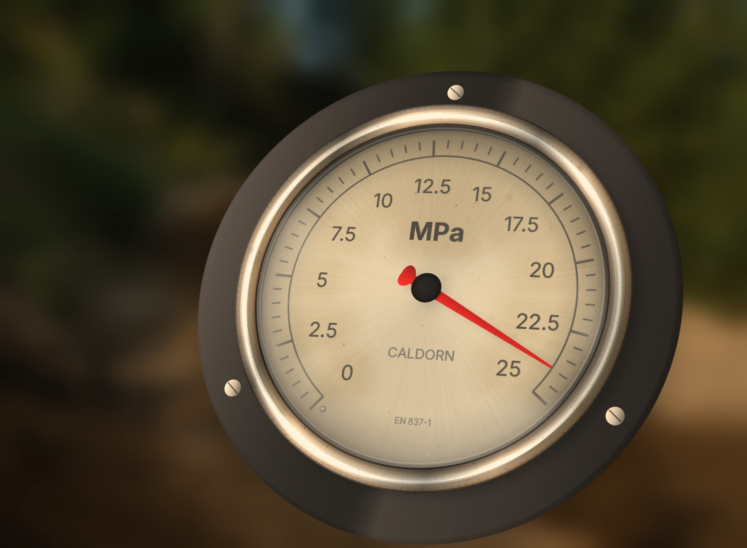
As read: **24** MPa
